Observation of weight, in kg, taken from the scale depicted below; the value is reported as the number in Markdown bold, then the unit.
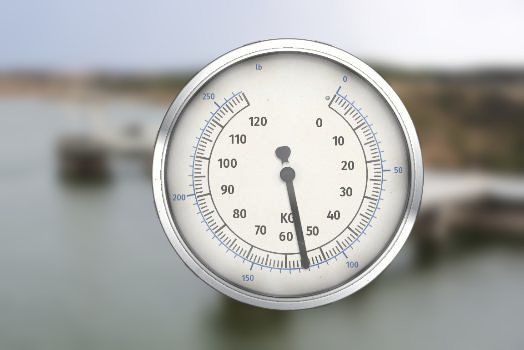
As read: **55** kg
